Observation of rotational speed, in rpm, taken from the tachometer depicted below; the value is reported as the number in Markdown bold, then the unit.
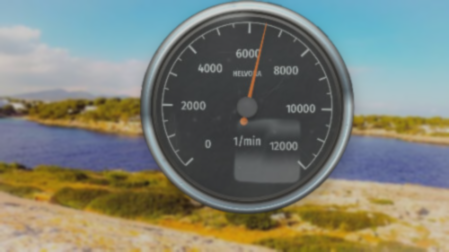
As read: **6500** rpm
